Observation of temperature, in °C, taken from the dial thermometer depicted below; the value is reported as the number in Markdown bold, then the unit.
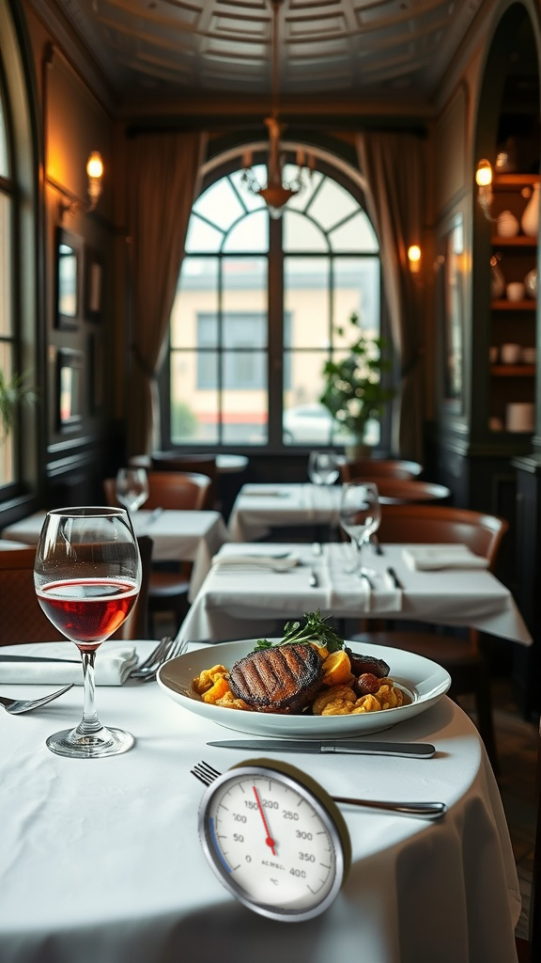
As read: **175** °C
